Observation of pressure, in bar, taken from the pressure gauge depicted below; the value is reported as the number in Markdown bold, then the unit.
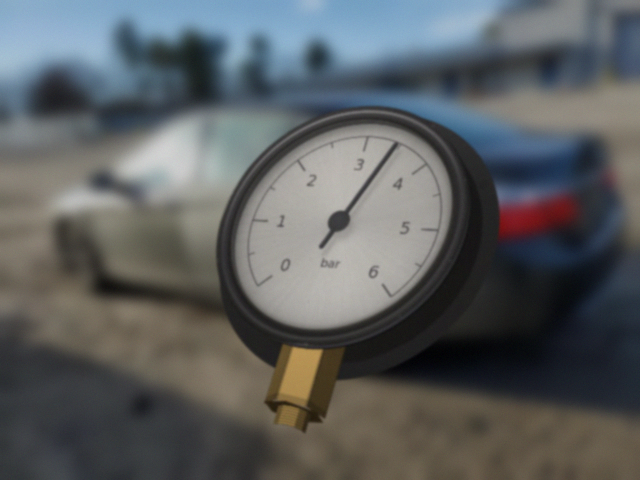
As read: **3.5** bar
